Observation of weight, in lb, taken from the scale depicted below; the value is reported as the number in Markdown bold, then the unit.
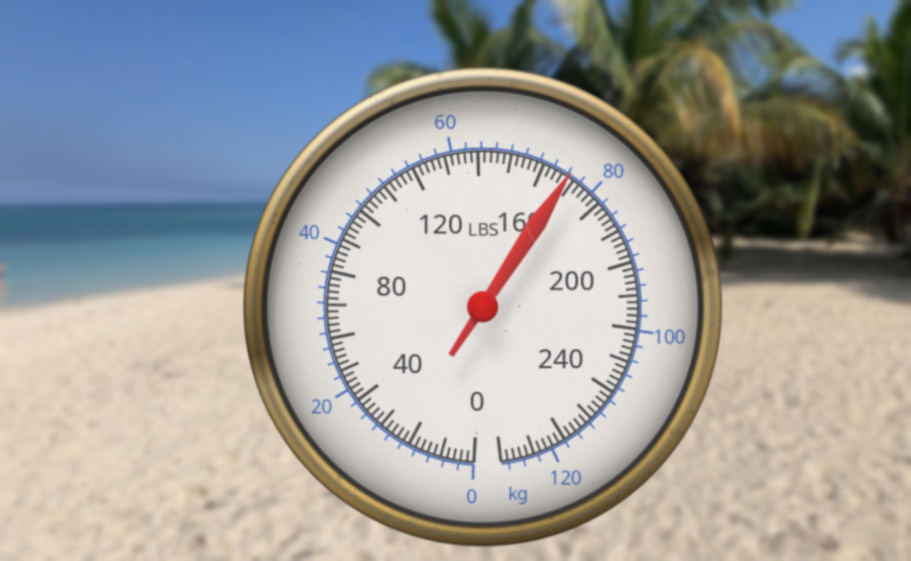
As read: **168** lb
